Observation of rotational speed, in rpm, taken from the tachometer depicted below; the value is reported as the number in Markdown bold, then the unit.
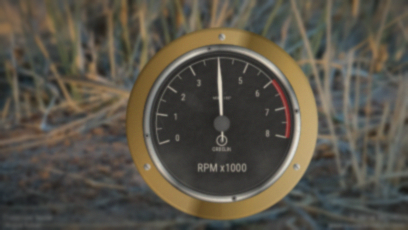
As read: **4000** rpm
